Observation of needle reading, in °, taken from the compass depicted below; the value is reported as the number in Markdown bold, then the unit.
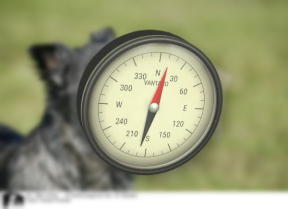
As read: **10** °
